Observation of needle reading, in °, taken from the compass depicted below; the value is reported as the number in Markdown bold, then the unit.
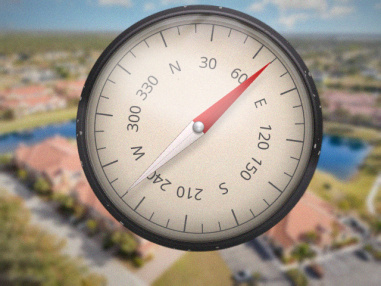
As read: **70** °
